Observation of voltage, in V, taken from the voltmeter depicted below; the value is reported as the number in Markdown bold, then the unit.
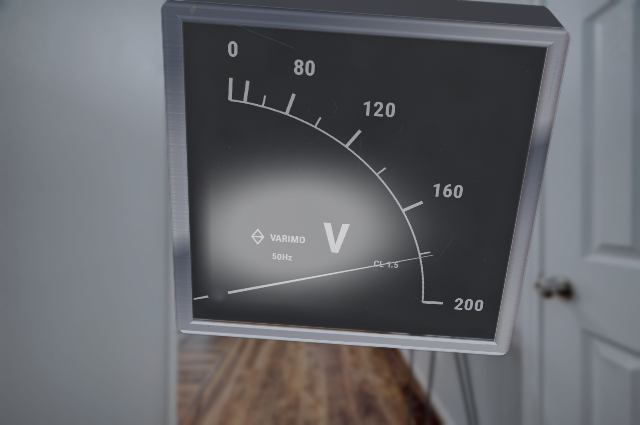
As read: **180** V
